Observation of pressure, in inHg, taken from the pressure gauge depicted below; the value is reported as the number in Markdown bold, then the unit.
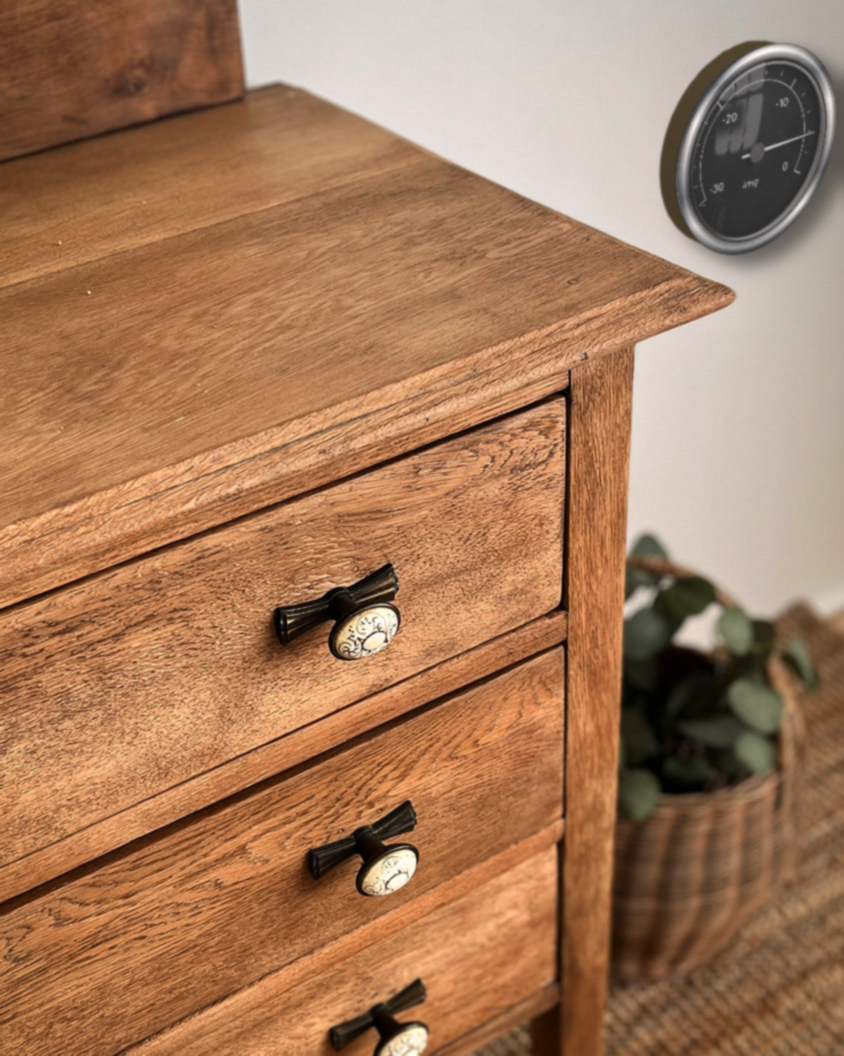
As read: **-4** inHg
